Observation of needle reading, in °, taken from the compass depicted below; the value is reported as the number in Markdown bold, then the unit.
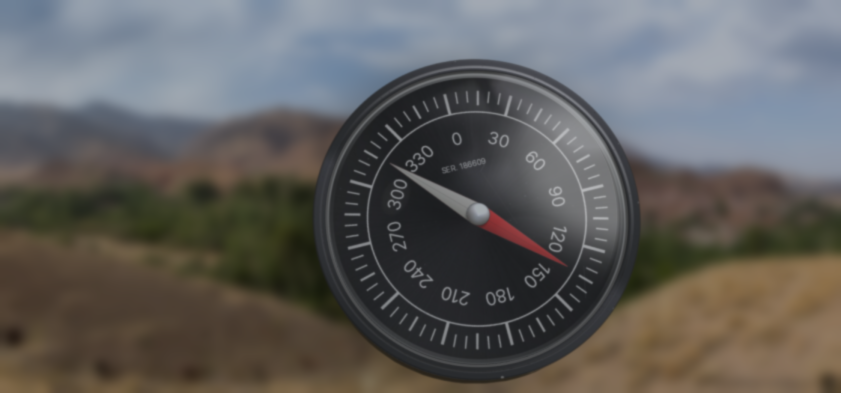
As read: **135** °
